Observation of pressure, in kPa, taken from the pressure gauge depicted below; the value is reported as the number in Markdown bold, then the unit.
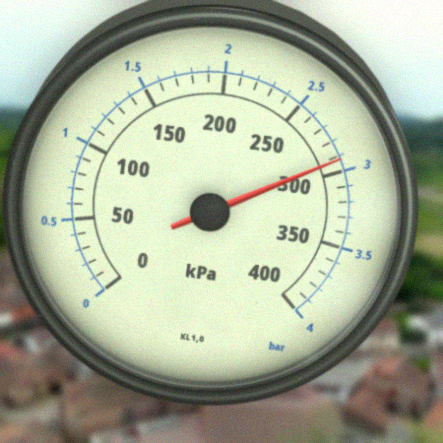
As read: **290** kPa
